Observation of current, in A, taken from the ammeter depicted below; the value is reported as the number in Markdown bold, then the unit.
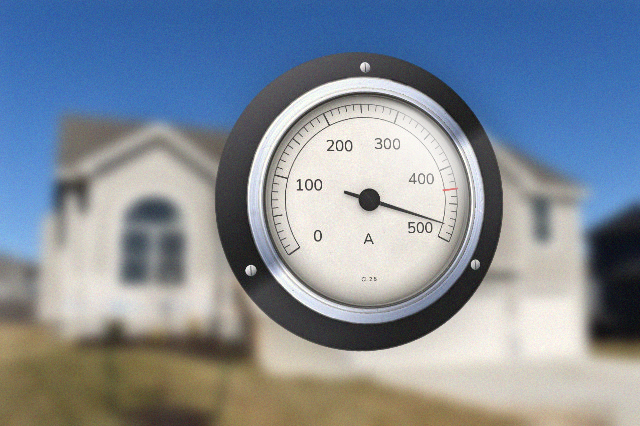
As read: **480** A
